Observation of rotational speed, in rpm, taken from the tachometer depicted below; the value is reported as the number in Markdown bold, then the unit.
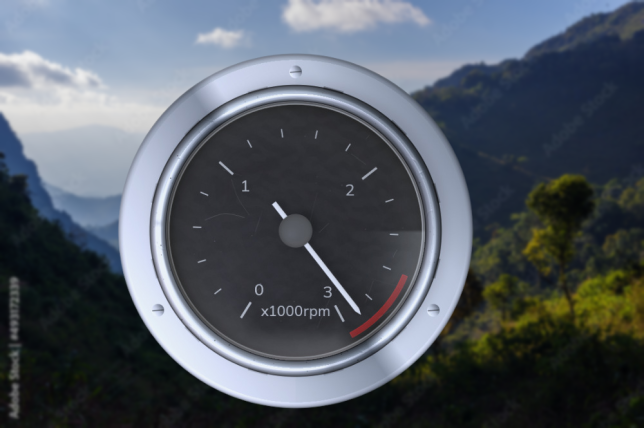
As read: **2900** rpm
